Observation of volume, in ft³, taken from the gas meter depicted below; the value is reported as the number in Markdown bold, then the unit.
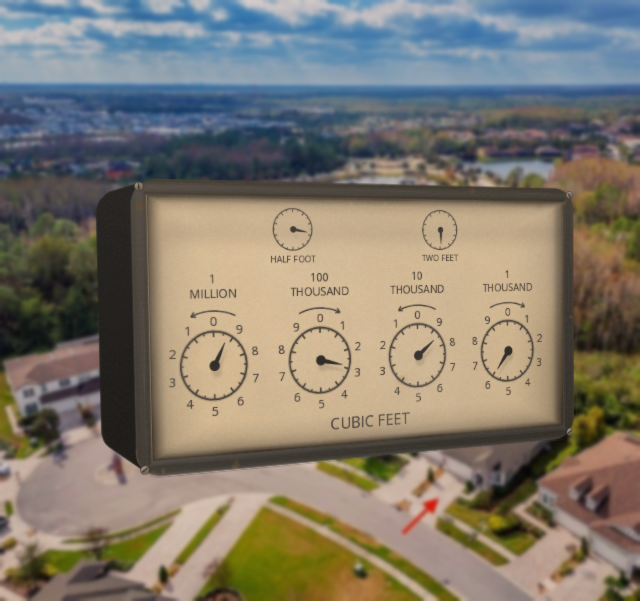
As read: **928600** ft³
